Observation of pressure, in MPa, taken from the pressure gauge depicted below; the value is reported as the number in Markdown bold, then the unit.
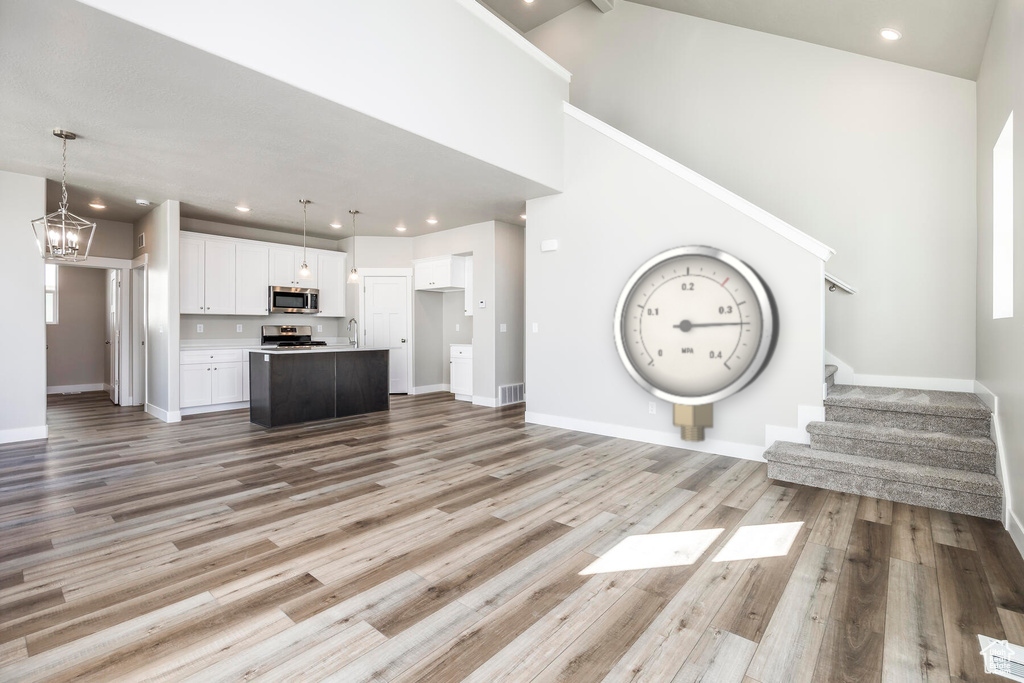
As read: **0.33** MPa
